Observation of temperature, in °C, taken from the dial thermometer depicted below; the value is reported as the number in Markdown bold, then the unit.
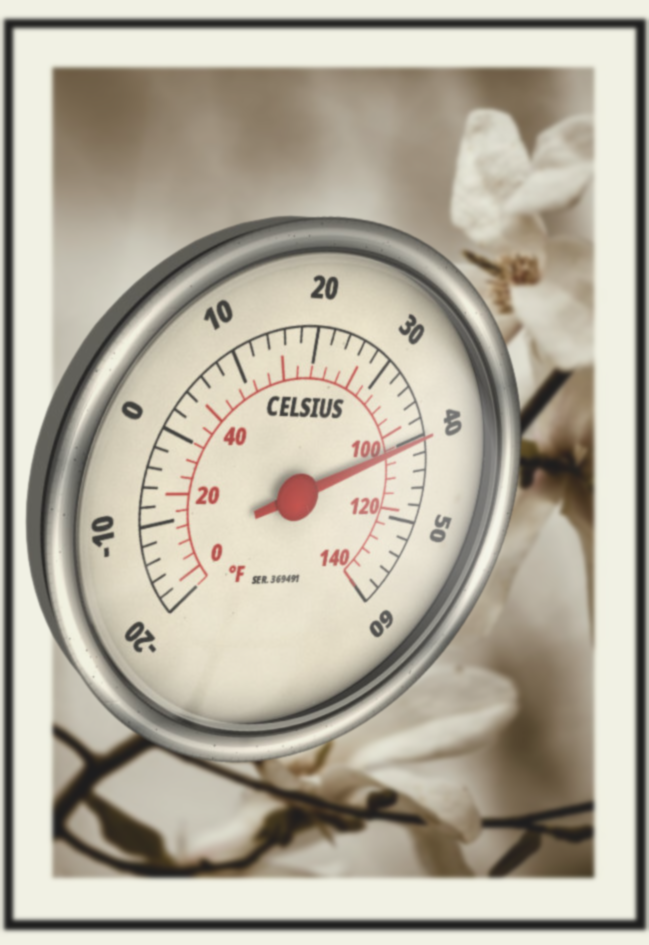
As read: **40** °C
